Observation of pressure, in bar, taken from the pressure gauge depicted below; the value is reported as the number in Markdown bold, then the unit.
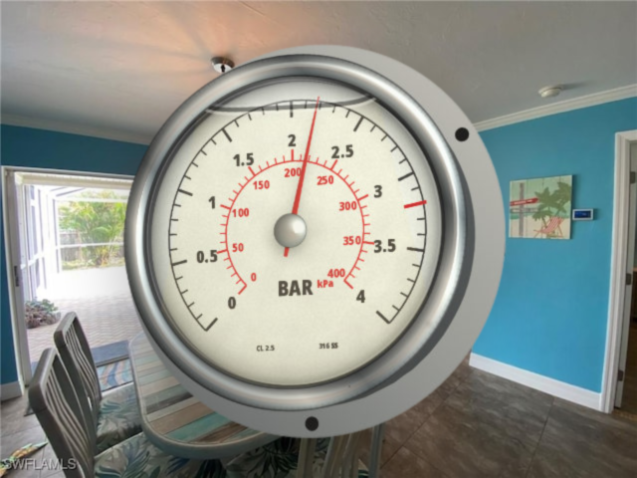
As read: **2.2** bar
